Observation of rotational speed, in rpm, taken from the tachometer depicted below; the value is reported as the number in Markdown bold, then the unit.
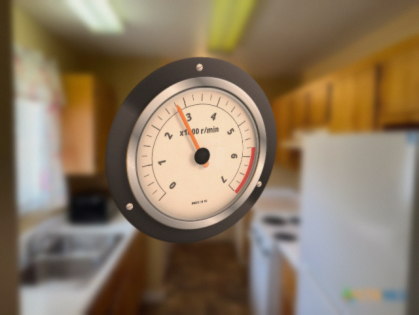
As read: **2750** rpm
